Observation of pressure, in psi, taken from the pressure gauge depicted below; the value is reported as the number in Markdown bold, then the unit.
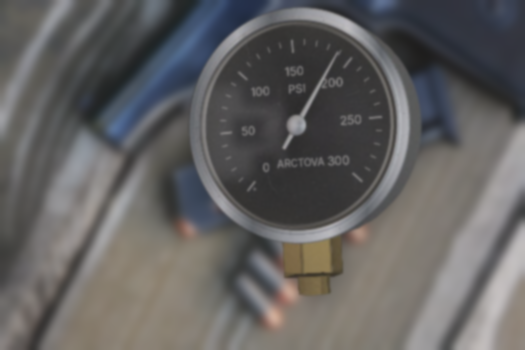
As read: **190** psi
